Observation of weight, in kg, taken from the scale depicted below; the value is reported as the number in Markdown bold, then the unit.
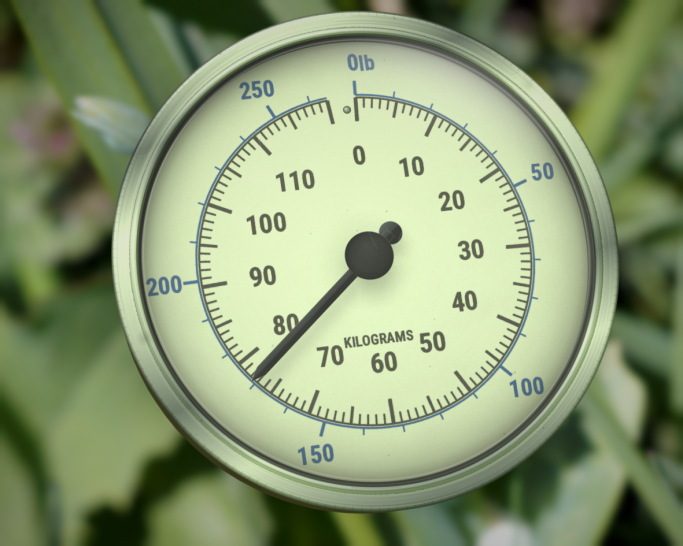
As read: **77.5** kg
